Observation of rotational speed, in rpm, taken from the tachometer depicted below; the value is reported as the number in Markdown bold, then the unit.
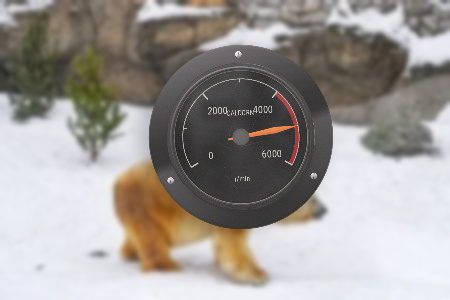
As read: **5000** rpm
